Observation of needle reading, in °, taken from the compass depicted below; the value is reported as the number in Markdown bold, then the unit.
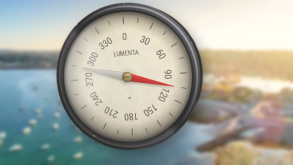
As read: **105** °
